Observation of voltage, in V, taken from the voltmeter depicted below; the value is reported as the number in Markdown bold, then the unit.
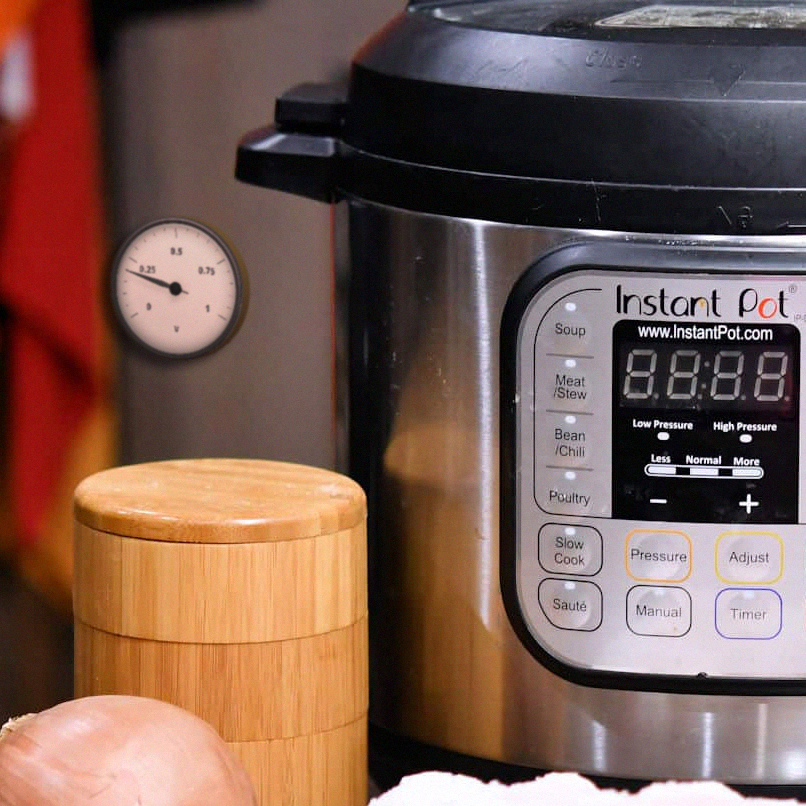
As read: **0.2** V
